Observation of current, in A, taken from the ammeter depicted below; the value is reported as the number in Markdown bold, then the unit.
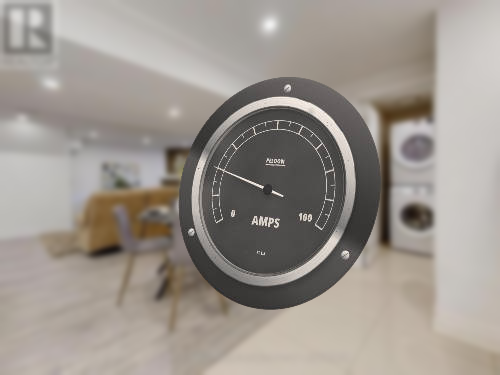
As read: **20** A
